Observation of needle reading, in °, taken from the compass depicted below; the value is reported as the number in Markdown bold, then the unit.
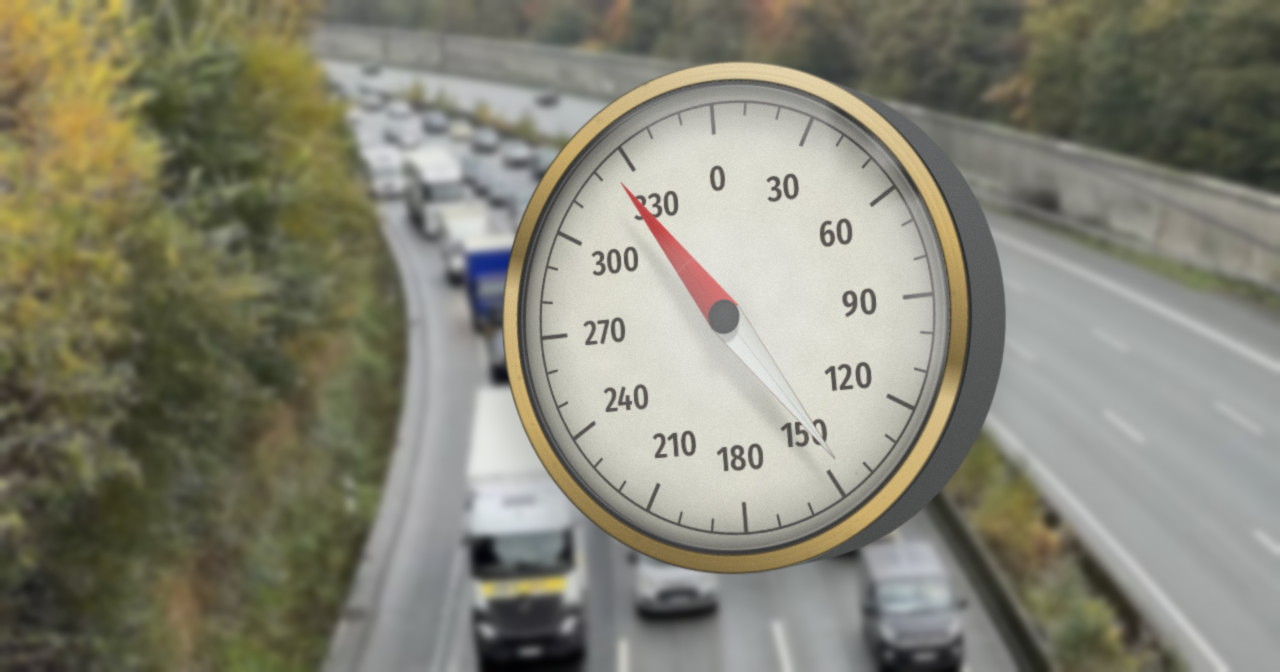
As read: **325** °
